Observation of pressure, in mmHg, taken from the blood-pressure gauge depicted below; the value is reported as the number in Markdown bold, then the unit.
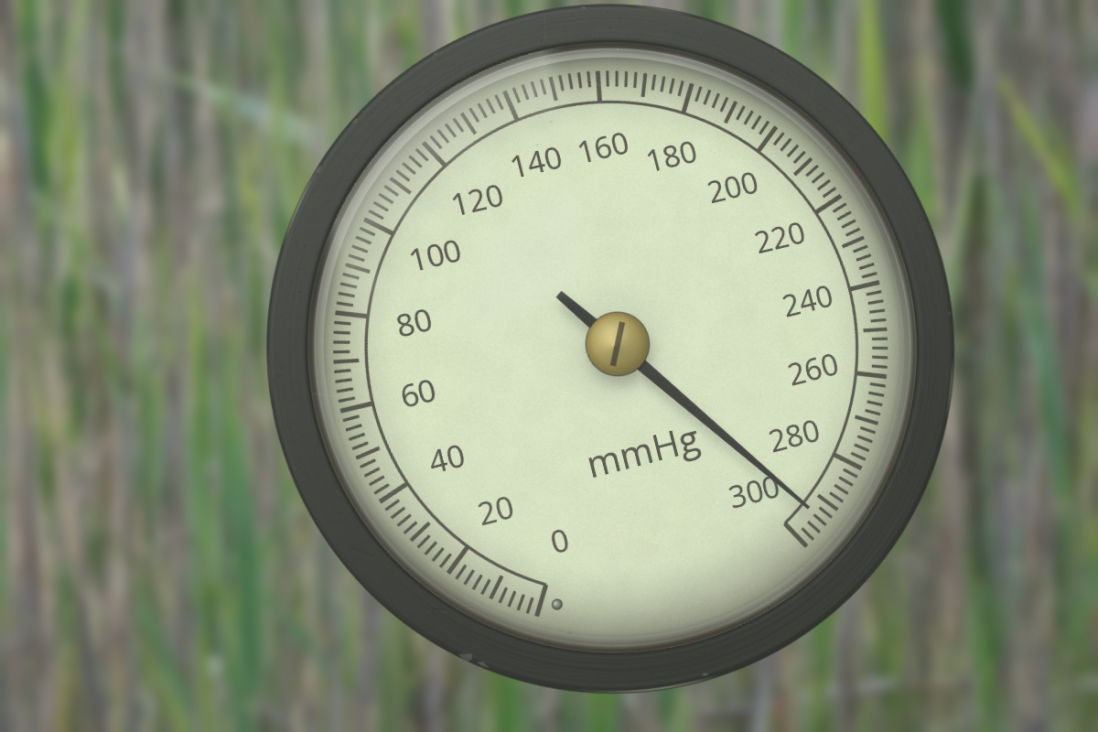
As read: **294** mmHg
